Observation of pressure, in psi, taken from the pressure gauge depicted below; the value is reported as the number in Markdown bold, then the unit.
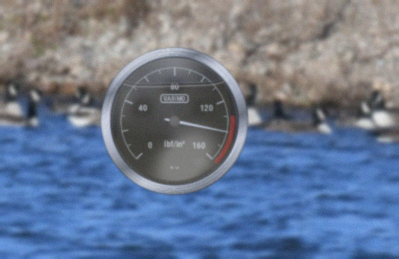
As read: **140** psi
